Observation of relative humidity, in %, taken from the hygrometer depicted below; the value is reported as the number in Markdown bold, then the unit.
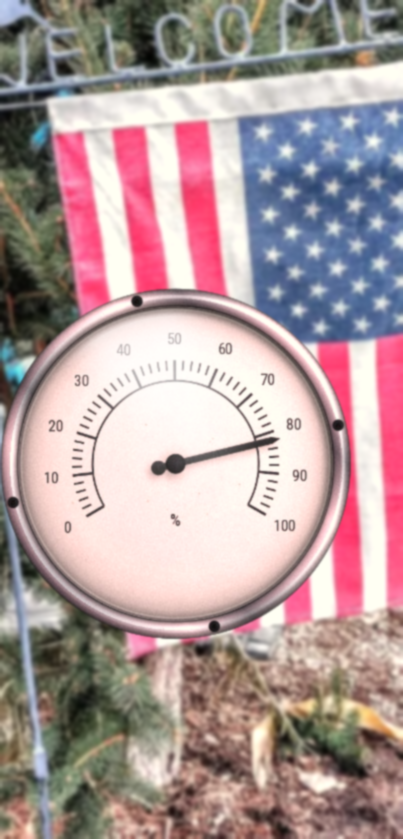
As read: **82** %
